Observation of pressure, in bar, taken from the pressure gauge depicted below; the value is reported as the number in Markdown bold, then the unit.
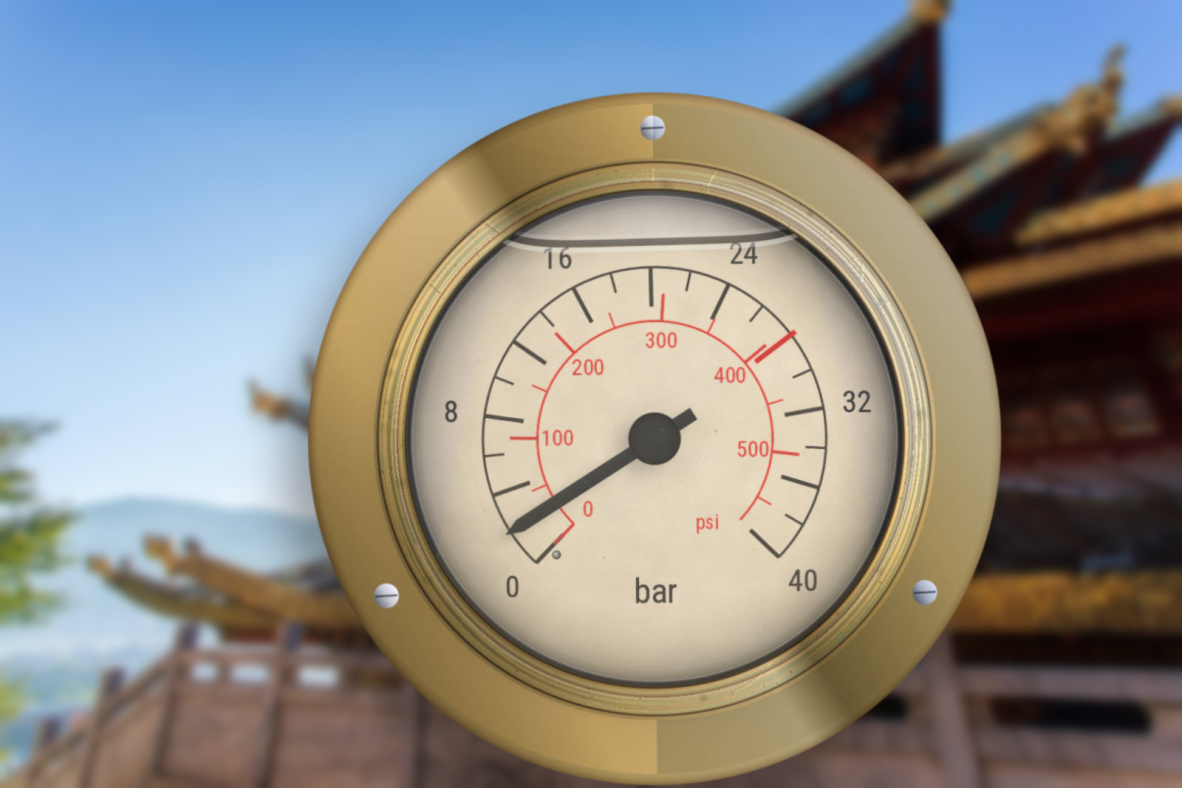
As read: **2** bar
